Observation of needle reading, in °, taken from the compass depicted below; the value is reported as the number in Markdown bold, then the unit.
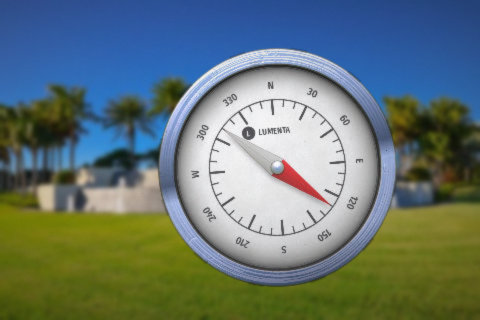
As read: **130** °
